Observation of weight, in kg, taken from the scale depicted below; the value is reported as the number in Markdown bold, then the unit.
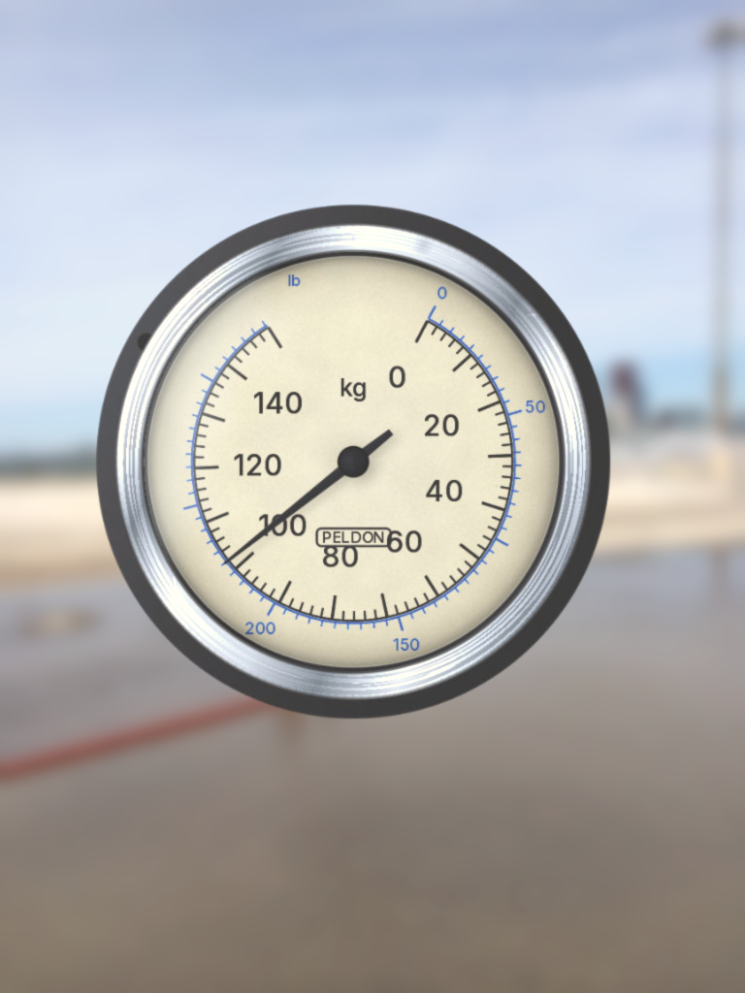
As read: **102** kg
